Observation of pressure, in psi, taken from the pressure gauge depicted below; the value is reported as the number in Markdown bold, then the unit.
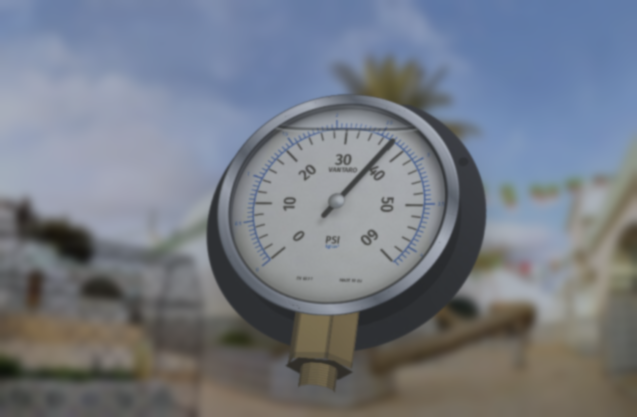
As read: **38** psi
